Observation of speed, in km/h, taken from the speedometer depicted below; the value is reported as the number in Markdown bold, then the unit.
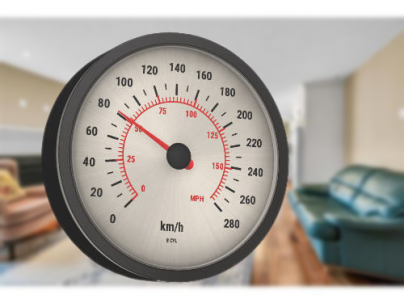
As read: **80** km/h
